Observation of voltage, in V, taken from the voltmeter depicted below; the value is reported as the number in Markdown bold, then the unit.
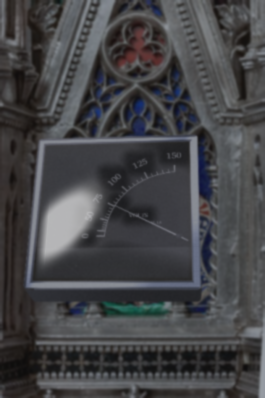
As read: **75** V
